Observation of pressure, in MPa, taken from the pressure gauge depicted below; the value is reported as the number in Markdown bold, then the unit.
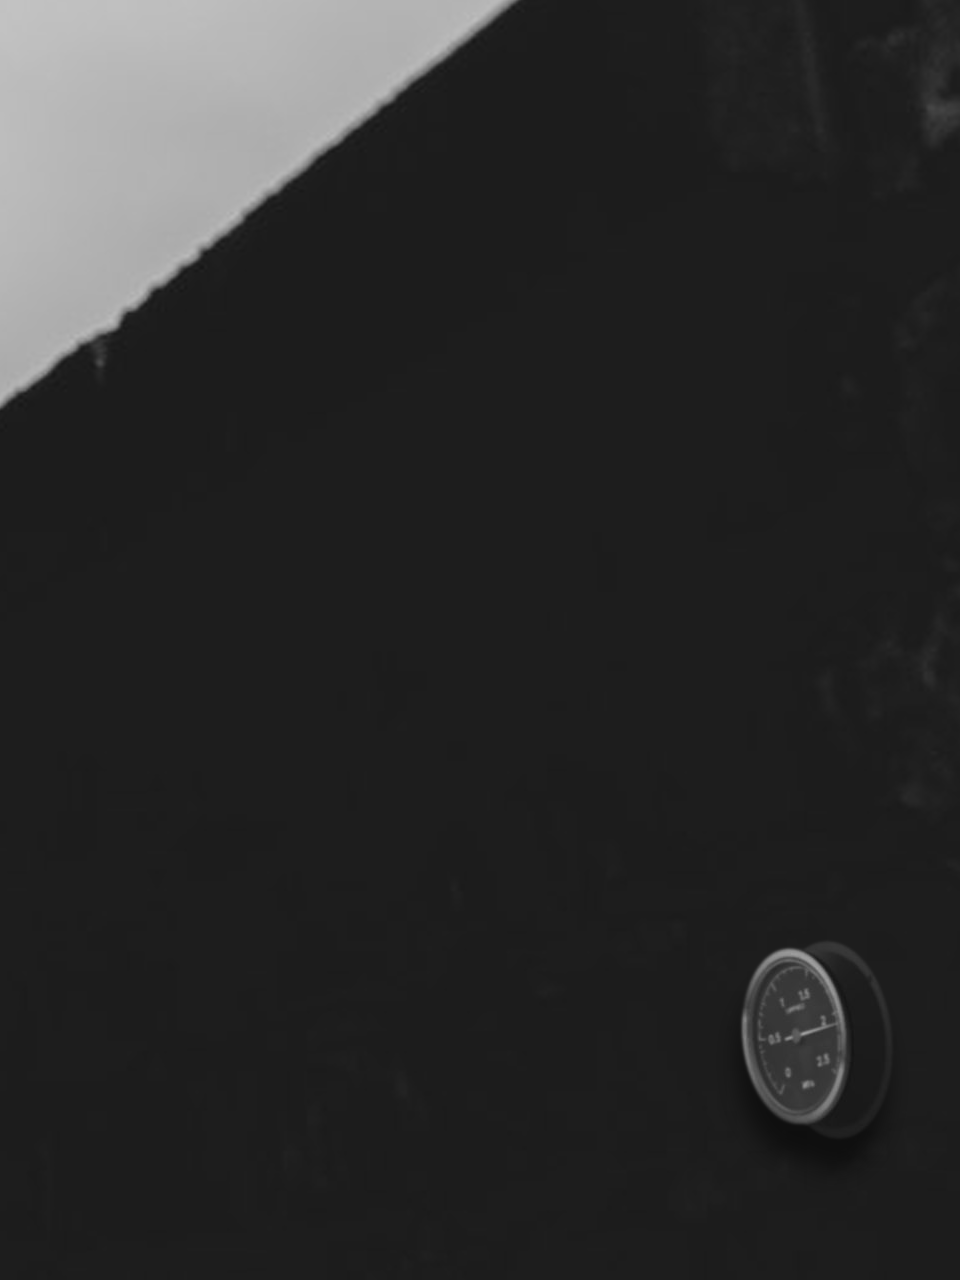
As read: **2.1** MPa
